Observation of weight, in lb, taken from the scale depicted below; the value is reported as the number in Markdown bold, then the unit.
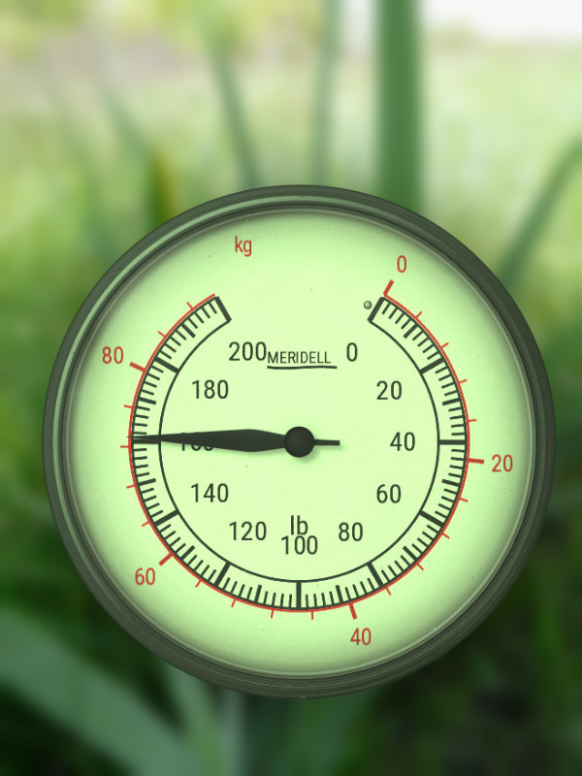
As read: **161** lb
